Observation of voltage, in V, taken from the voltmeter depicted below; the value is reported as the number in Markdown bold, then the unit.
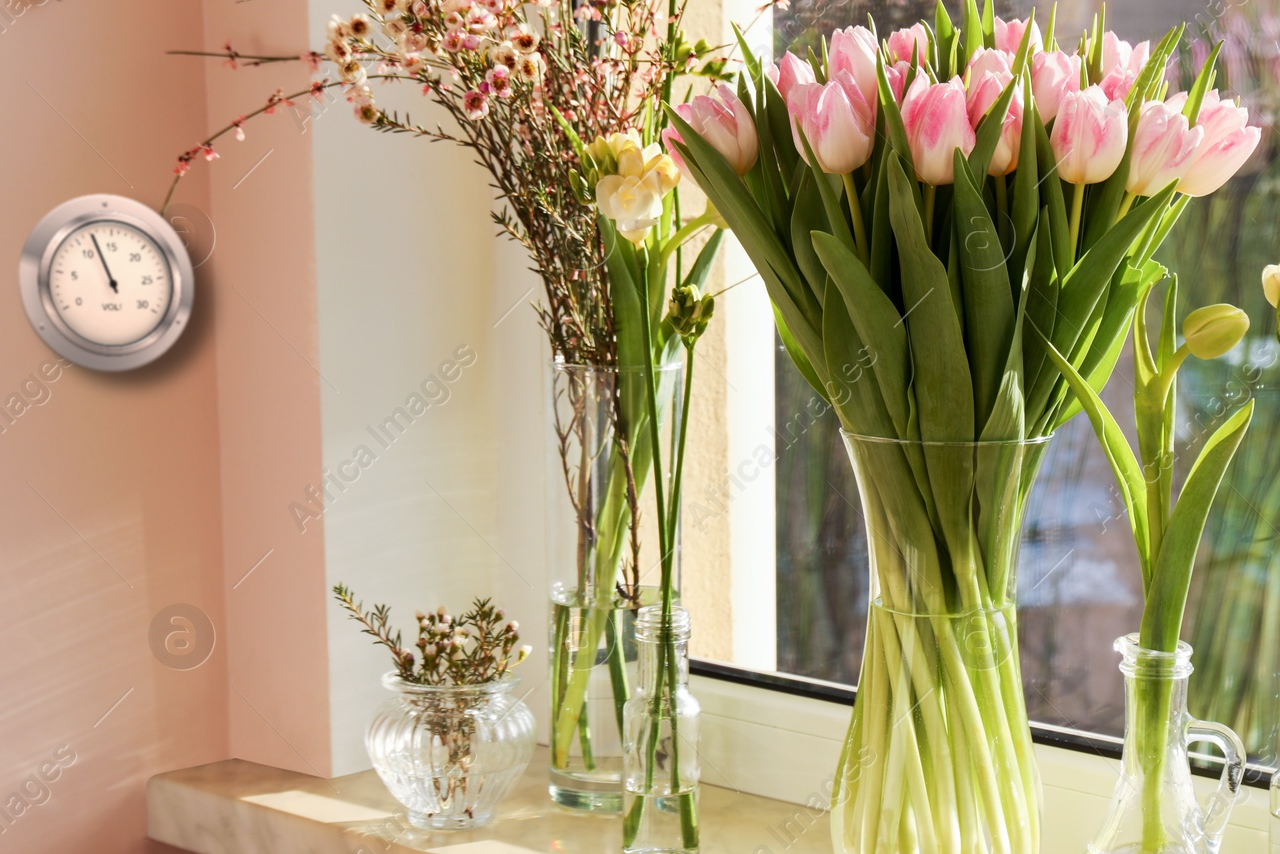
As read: **12** V
